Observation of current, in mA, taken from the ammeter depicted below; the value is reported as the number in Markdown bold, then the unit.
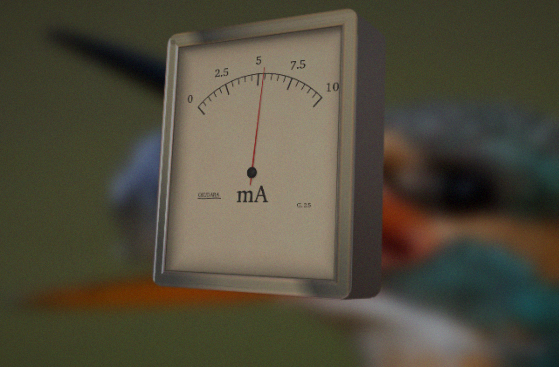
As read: **5.5** mA
